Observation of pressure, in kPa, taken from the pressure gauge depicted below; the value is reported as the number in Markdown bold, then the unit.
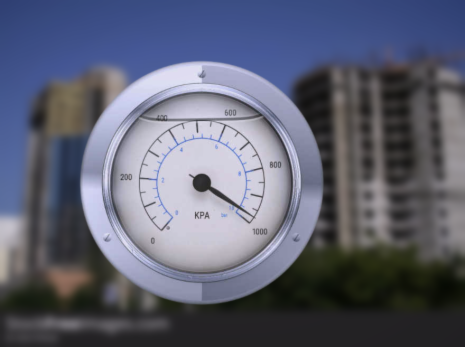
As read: **975** kPa
